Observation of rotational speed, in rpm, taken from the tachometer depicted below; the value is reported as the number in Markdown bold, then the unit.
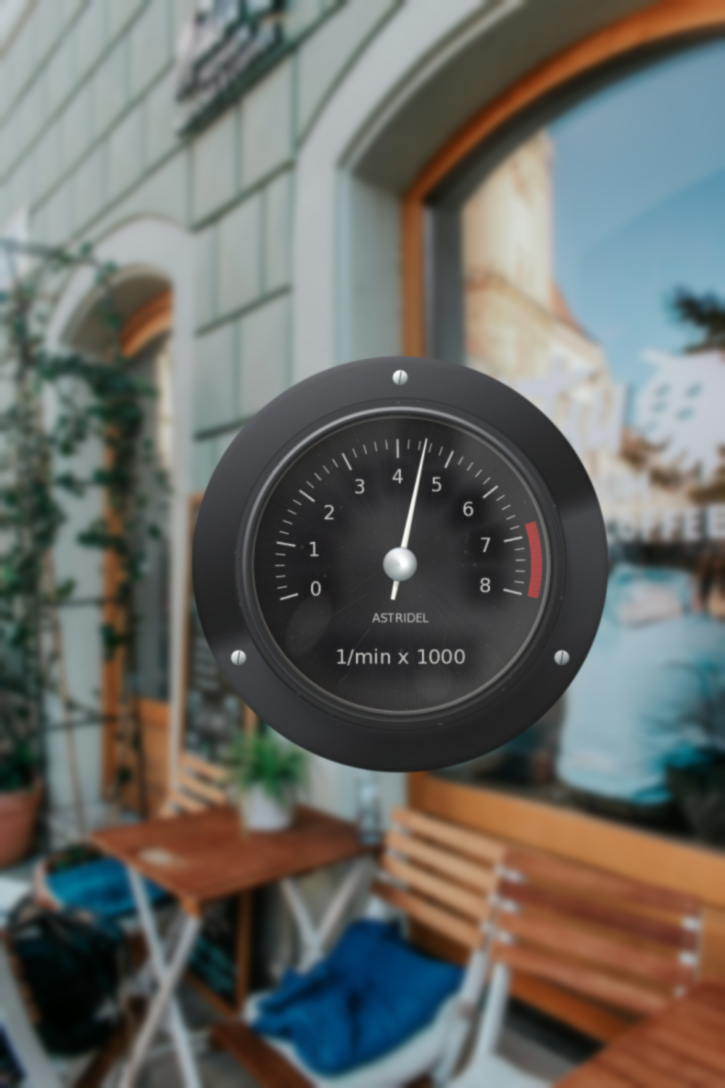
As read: **4500** rpm
